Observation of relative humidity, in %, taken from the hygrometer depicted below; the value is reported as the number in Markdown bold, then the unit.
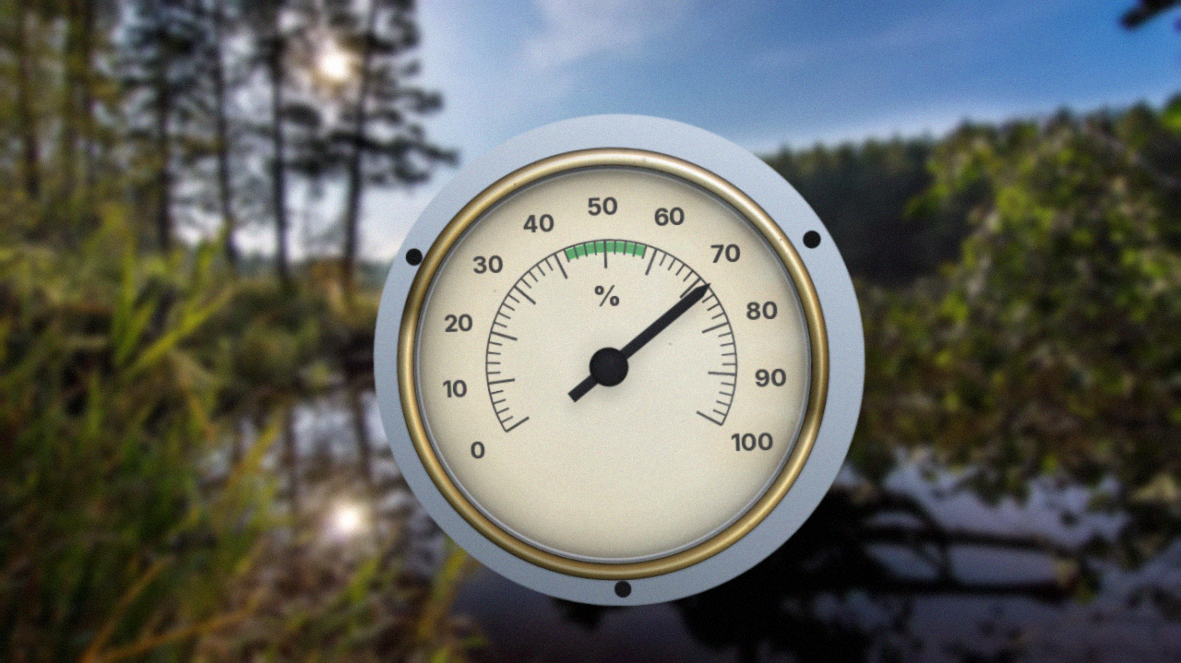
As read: **72** %
